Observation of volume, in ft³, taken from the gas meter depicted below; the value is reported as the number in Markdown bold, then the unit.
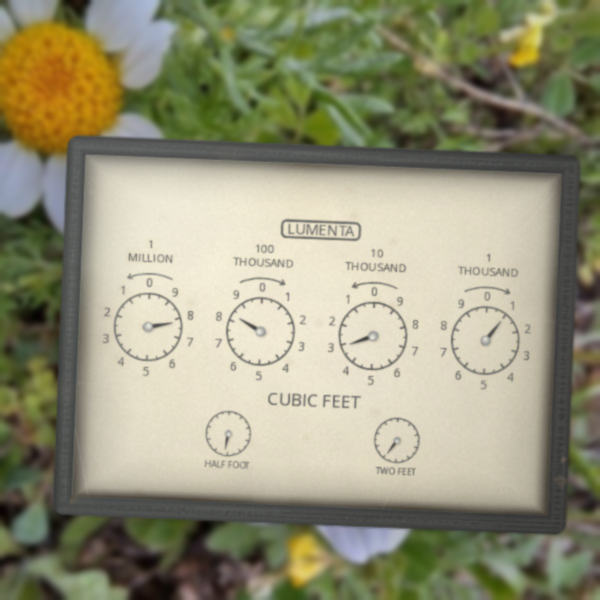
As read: **783100** ft³
